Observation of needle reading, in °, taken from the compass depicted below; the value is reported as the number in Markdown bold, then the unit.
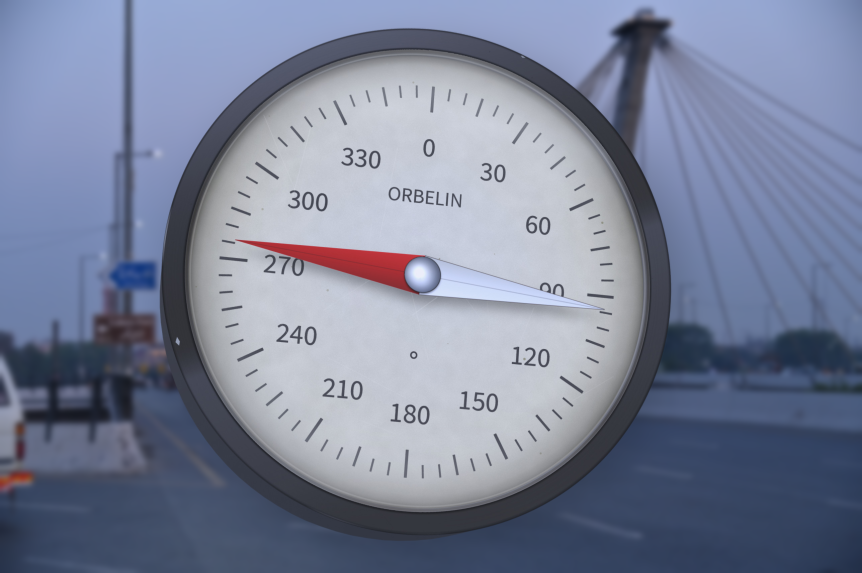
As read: **275** °
